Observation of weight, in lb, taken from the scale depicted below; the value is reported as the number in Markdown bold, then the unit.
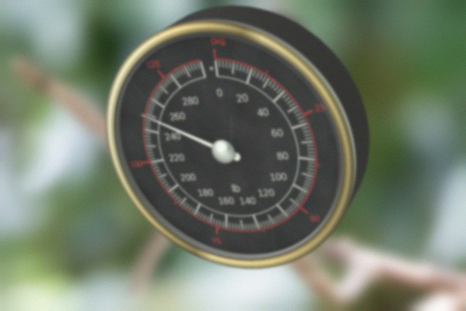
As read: **250** lb
